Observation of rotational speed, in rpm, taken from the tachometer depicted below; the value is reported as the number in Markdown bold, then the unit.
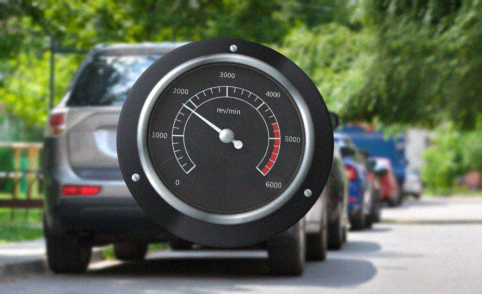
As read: **1800** rpm
